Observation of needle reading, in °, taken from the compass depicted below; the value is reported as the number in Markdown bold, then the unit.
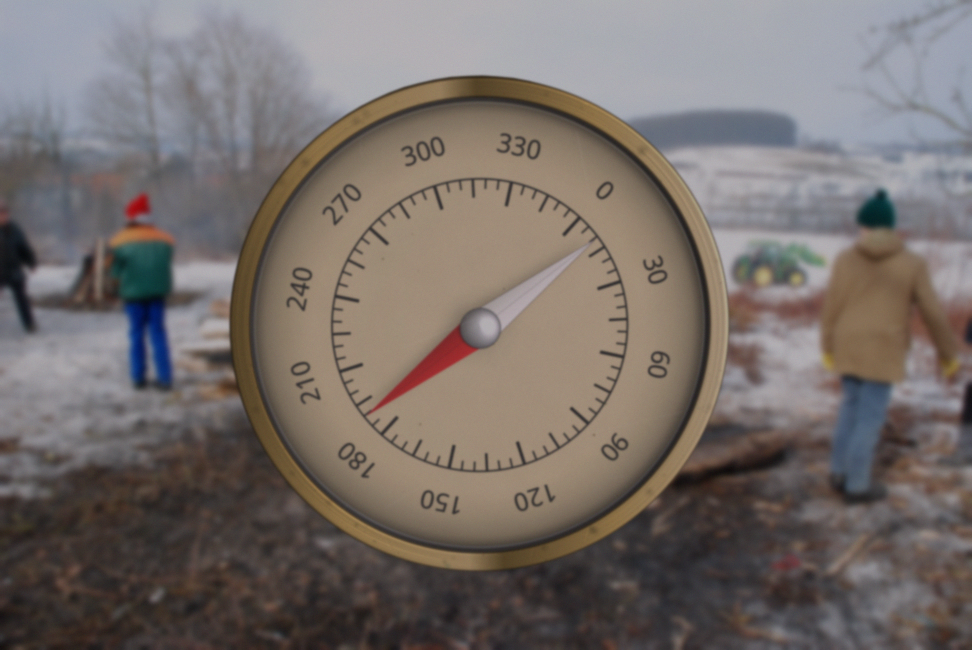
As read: **190** °
